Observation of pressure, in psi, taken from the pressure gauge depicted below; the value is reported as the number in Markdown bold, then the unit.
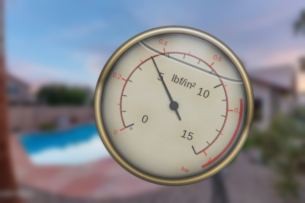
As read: **5** psi
